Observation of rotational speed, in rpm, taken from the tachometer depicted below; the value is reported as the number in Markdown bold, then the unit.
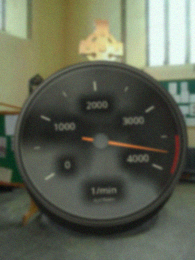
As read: **3750** rpm
